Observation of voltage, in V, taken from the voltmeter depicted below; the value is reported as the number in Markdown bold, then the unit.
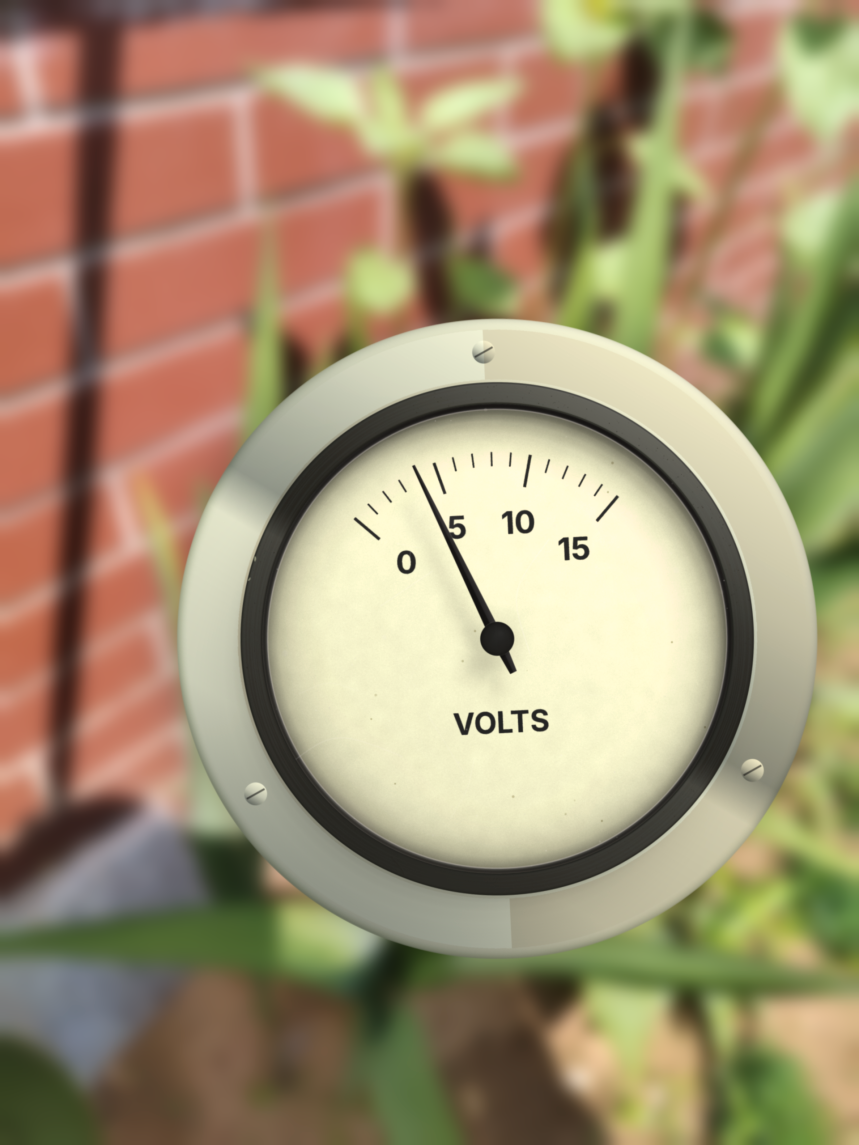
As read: **4** V
